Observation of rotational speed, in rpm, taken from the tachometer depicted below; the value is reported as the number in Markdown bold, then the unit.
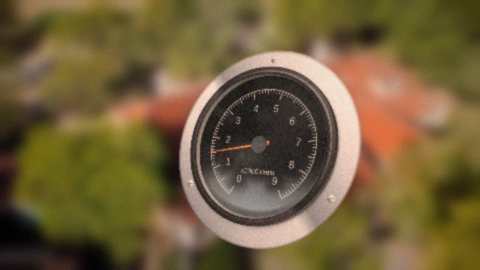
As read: **1500** rpm
